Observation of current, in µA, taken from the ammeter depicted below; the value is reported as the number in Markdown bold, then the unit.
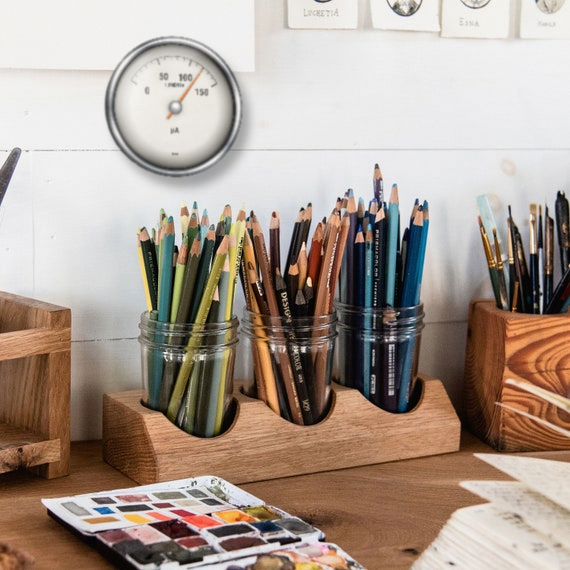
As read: **120** µA
